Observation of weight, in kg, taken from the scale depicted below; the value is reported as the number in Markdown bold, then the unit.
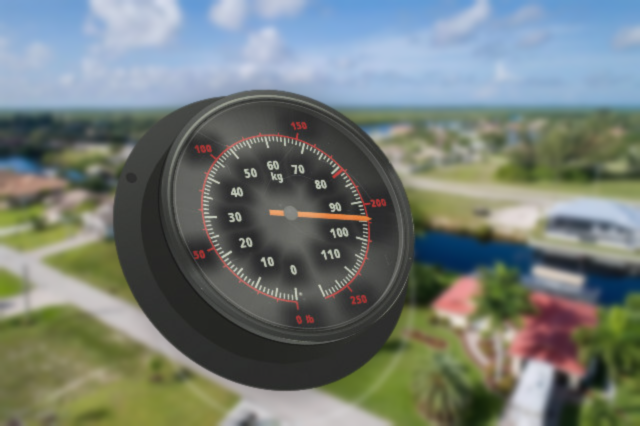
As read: **95** kg
